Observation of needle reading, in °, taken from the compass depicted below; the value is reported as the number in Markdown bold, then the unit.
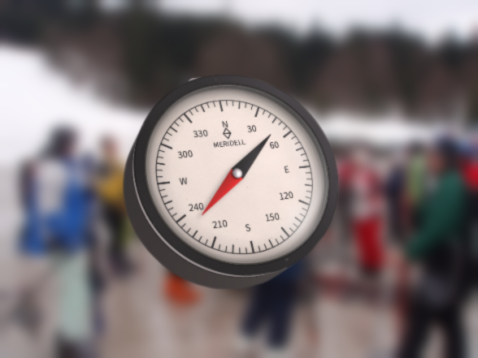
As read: **230** °
